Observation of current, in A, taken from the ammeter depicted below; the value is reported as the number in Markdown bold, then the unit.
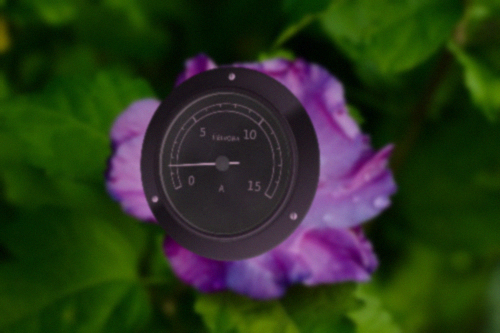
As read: **1.5** A
